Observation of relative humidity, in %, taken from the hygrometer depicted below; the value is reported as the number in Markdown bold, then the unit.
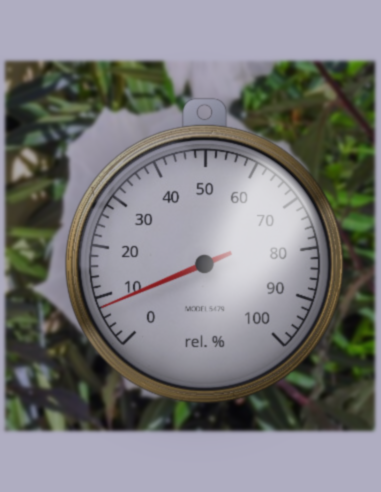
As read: **8** %
